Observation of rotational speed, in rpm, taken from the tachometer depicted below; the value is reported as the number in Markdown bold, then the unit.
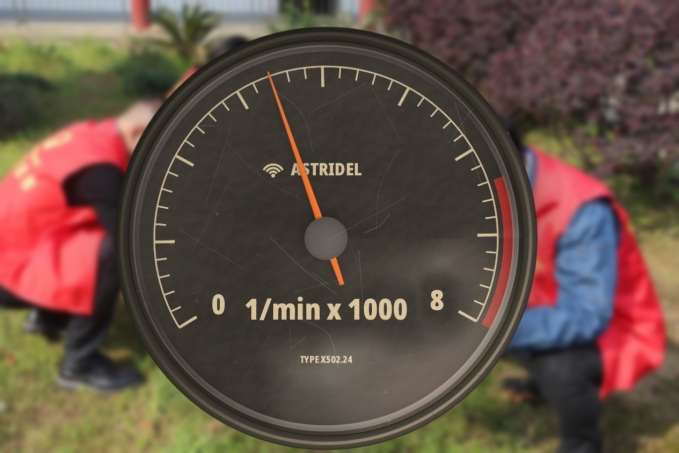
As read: **3400** rpm
